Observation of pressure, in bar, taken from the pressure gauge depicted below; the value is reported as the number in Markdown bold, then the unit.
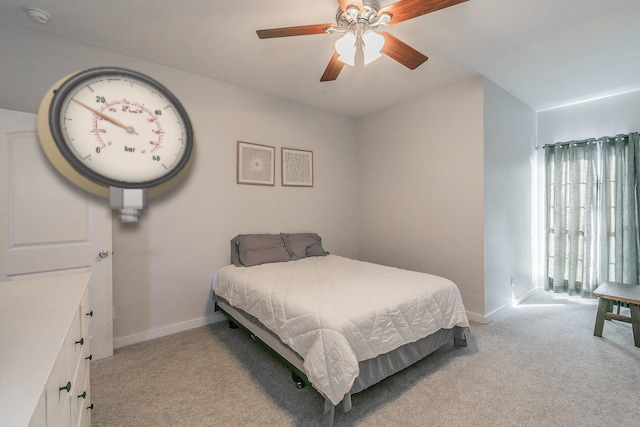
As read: **15** bar
